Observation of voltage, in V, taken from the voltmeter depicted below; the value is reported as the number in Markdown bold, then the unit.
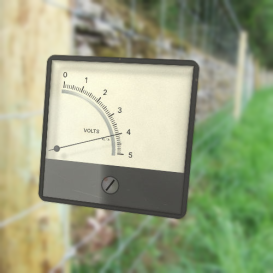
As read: **4** V
